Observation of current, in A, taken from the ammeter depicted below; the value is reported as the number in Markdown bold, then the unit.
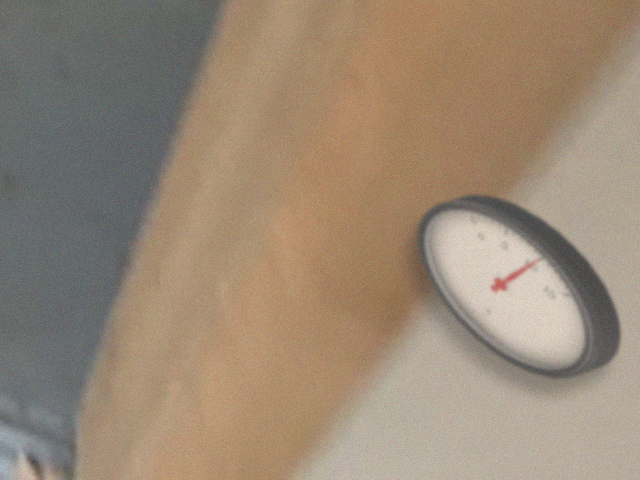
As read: **10** A
